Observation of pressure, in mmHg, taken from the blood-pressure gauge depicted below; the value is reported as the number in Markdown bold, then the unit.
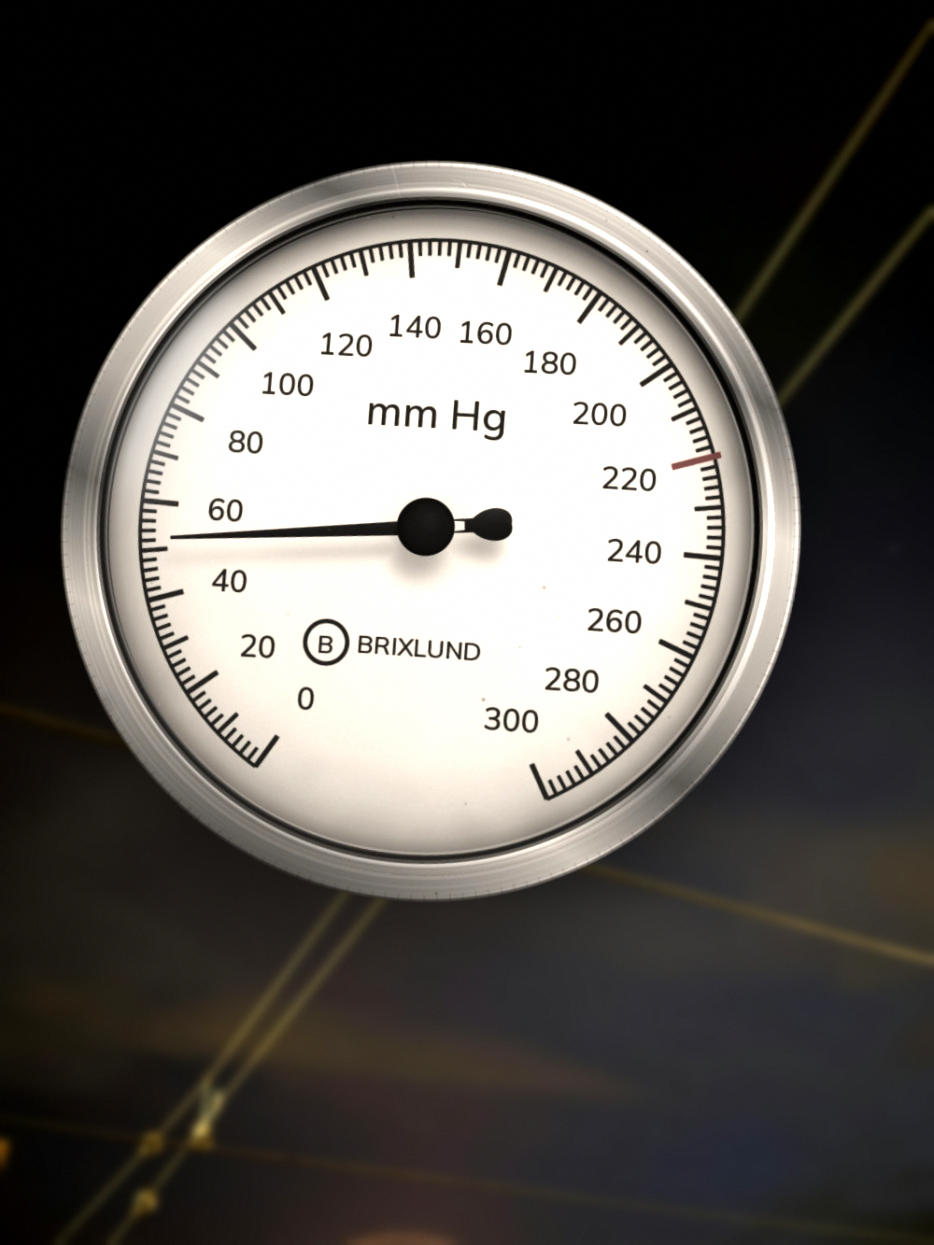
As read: **52** mmHg
